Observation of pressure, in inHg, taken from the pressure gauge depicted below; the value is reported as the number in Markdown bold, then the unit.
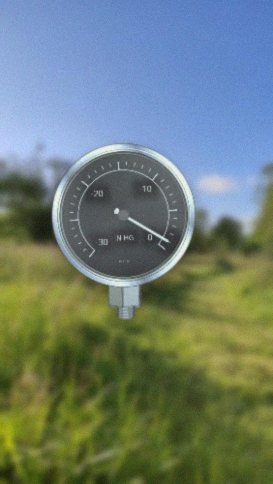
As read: **-1** inHg
